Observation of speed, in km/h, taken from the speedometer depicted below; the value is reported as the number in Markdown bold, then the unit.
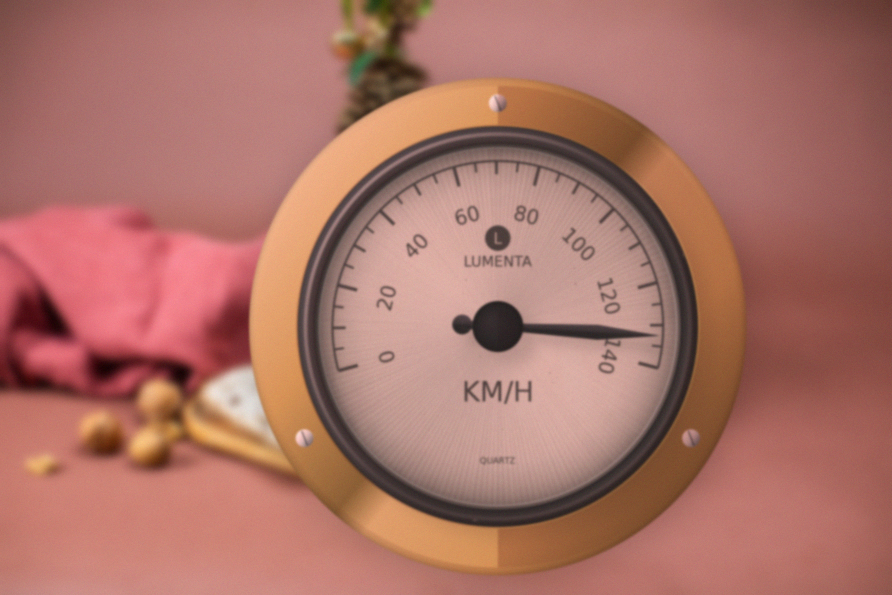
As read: **132.5** km/h
